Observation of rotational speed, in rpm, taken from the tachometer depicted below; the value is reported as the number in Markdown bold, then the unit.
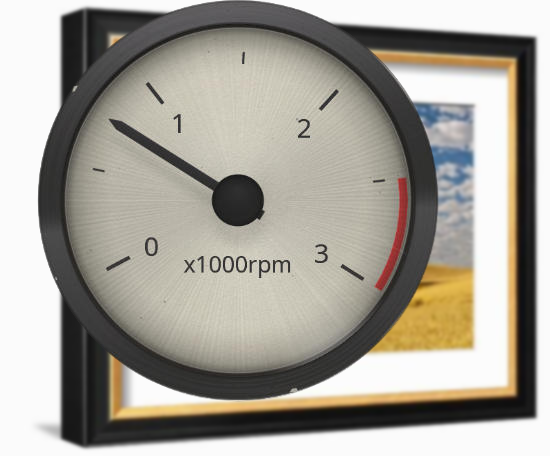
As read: **750** rpm
